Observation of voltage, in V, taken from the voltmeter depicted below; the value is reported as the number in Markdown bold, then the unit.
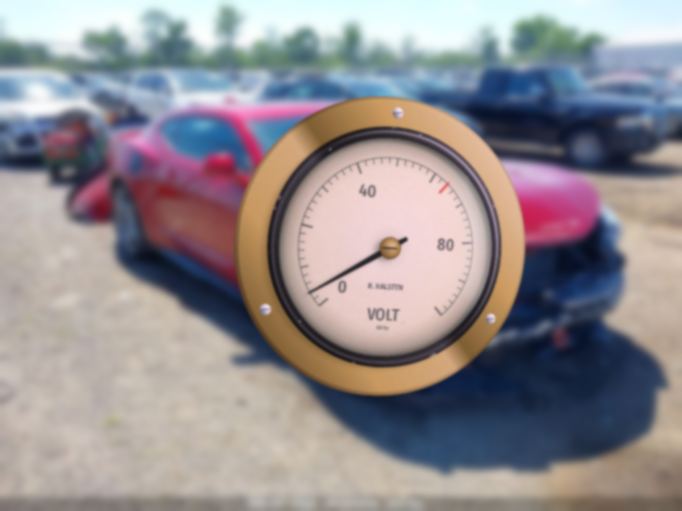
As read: **4** V
